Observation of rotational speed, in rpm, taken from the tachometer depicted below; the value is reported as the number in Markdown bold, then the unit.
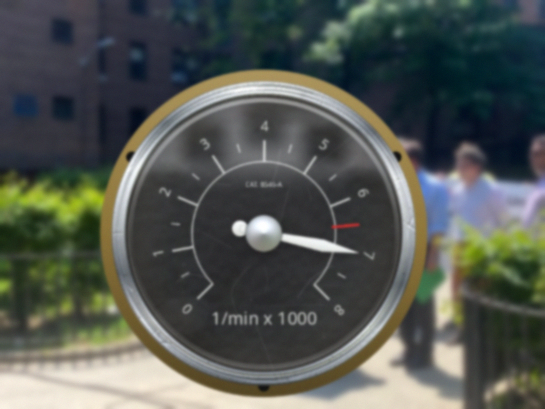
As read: **7000** rpm
